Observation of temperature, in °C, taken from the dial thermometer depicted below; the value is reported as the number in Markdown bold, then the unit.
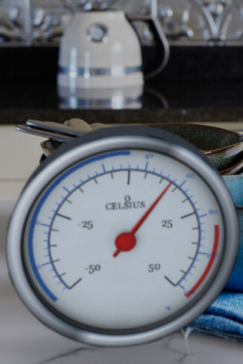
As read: **12.5** °C
